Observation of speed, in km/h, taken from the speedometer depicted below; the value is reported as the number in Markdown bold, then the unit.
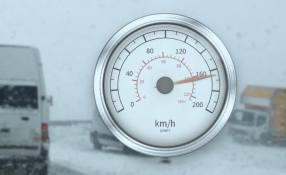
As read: **165** km/h
